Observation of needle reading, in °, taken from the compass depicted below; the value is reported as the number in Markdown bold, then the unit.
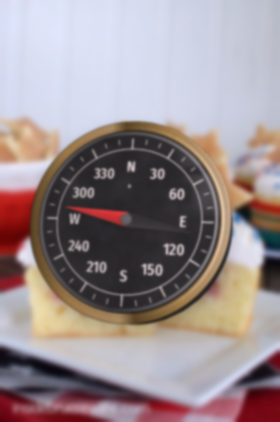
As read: **280** °
